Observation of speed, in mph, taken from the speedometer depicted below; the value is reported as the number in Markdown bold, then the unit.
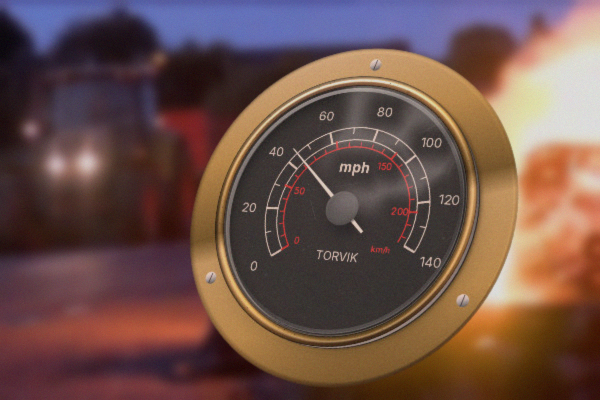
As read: **45** mph
